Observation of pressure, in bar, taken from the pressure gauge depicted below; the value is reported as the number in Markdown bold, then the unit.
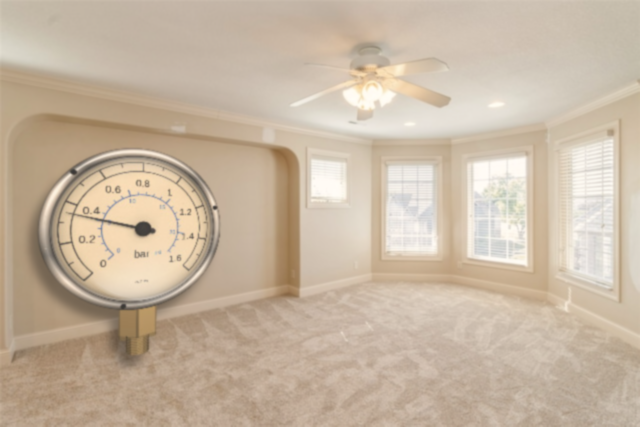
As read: **0.35** bar
